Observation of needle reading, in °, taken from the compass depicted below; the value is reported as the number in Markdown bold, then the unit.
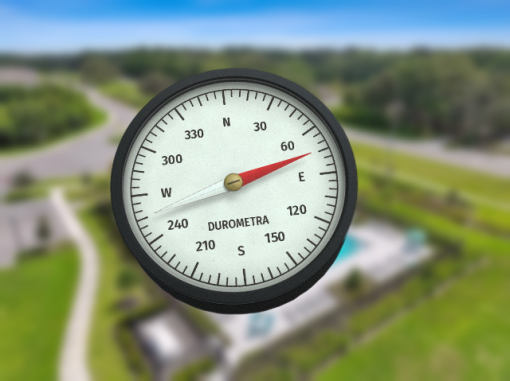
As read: **75** °
